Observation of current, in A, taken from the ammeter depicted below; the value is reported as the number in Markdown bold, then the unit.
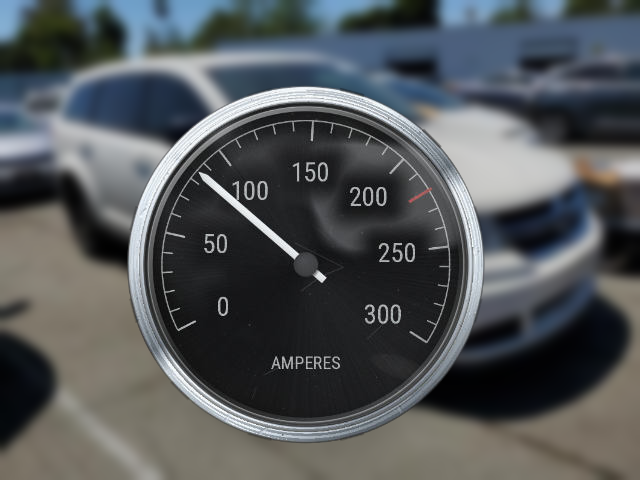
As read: **85** A
